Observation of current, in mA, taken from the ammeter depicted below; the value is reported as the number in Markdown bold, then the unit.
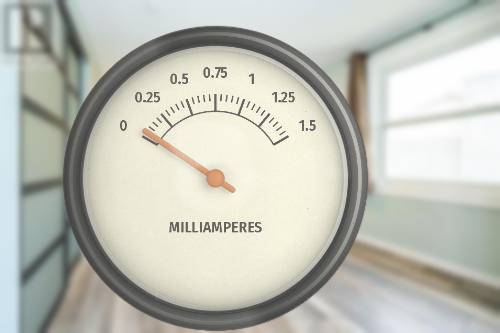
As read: **0.05** mA
